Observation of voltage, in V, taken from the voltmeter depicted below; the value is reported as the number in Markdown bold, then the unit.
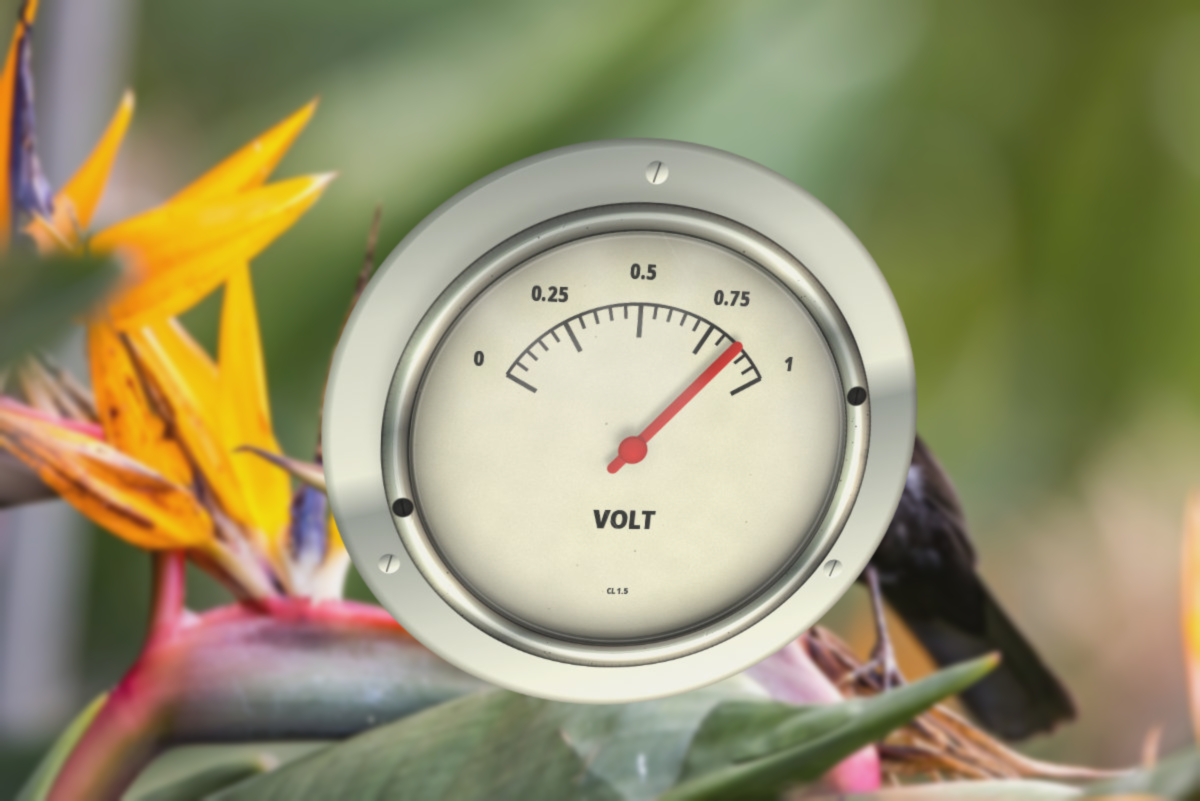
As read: **0.85** V
